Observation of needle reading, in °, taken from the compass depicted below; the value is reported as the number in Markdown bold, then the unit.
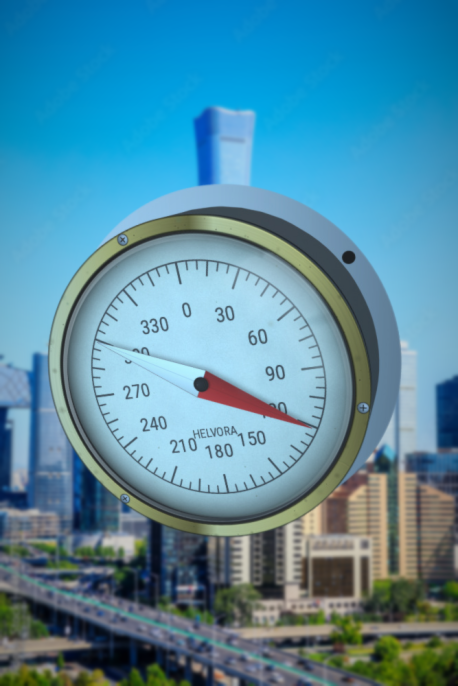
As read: **120** °
